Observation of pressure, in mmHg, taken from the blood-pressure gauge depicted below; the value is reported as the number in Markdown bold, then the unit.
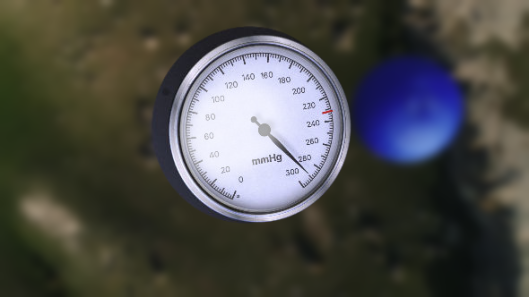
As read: **290** mmHg
